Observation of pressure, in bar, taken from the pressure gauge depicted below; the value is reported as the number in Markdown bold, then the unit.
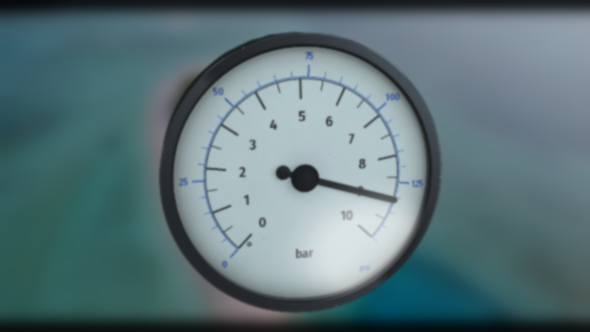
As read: **9** bar
